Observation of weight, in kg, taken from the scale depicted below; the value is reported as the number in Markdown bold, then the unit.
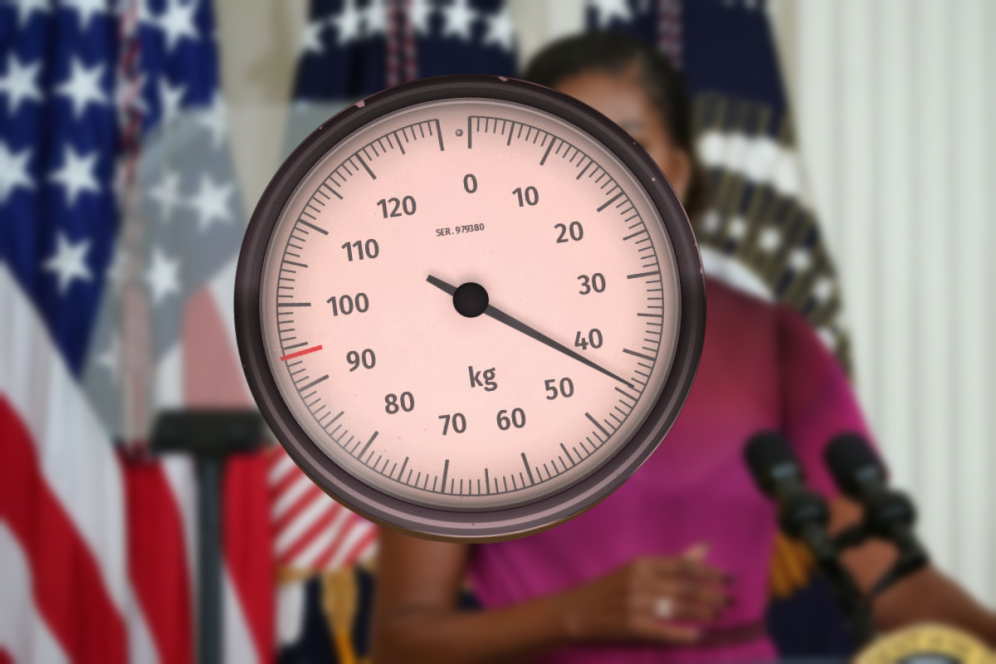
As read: **44** kg
